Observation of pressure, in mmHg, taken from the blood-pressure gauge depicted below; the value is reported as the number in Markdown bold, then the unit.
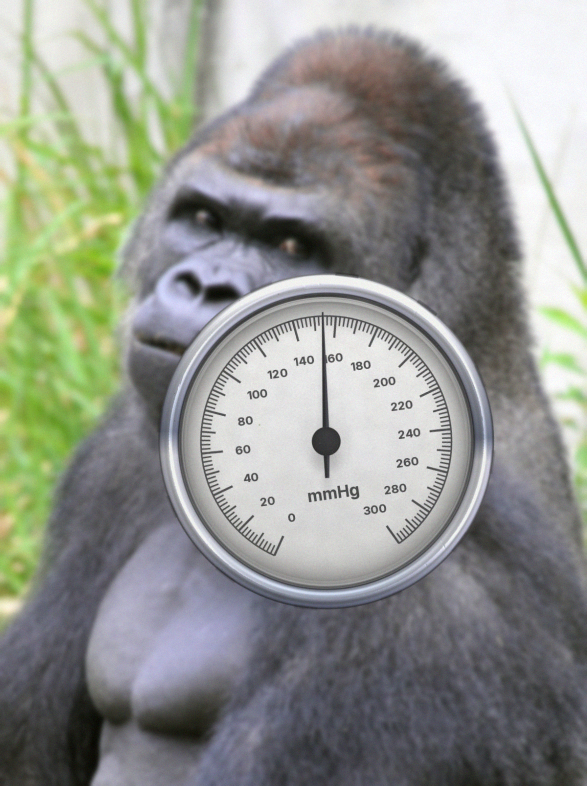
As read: **154** mmHg
